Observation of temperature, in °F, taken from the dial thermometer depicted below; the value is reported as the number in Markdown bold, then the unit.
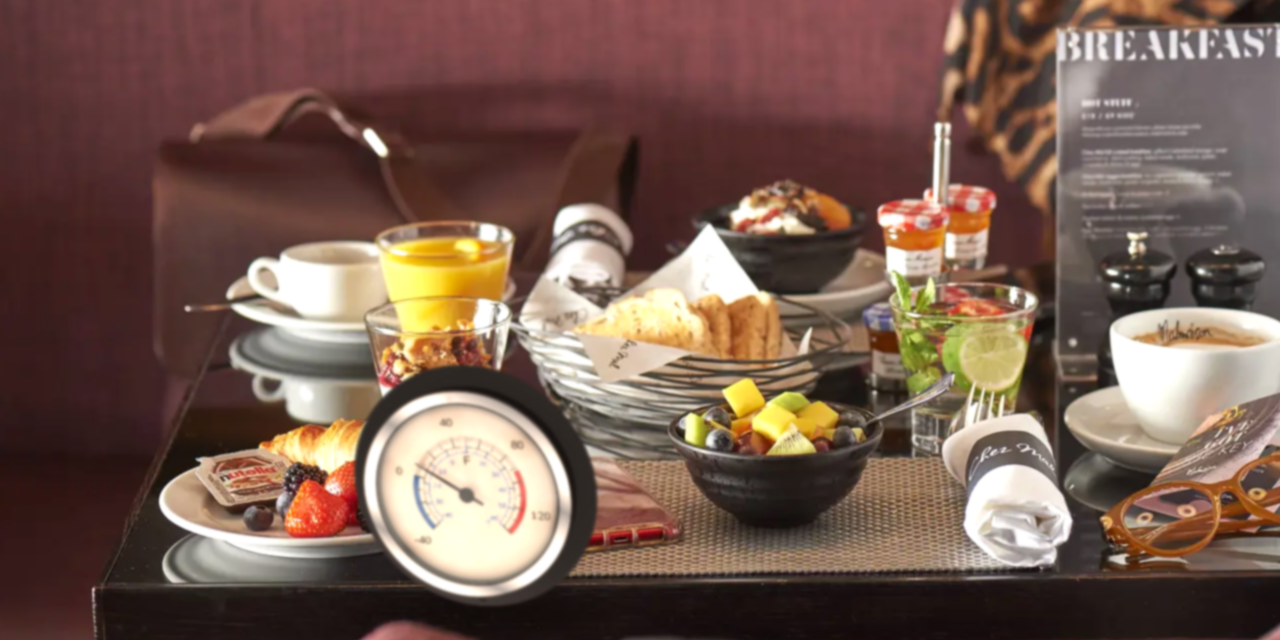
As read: **10** °F
